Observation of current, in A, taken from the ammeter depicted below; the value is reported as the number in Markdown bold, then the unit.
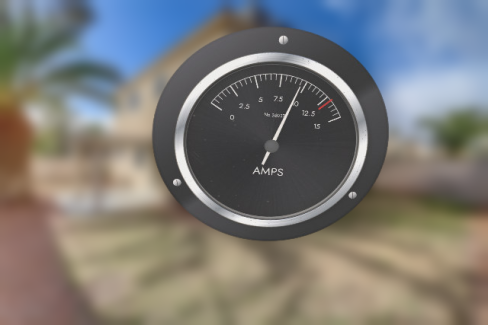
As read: **9.5** A
